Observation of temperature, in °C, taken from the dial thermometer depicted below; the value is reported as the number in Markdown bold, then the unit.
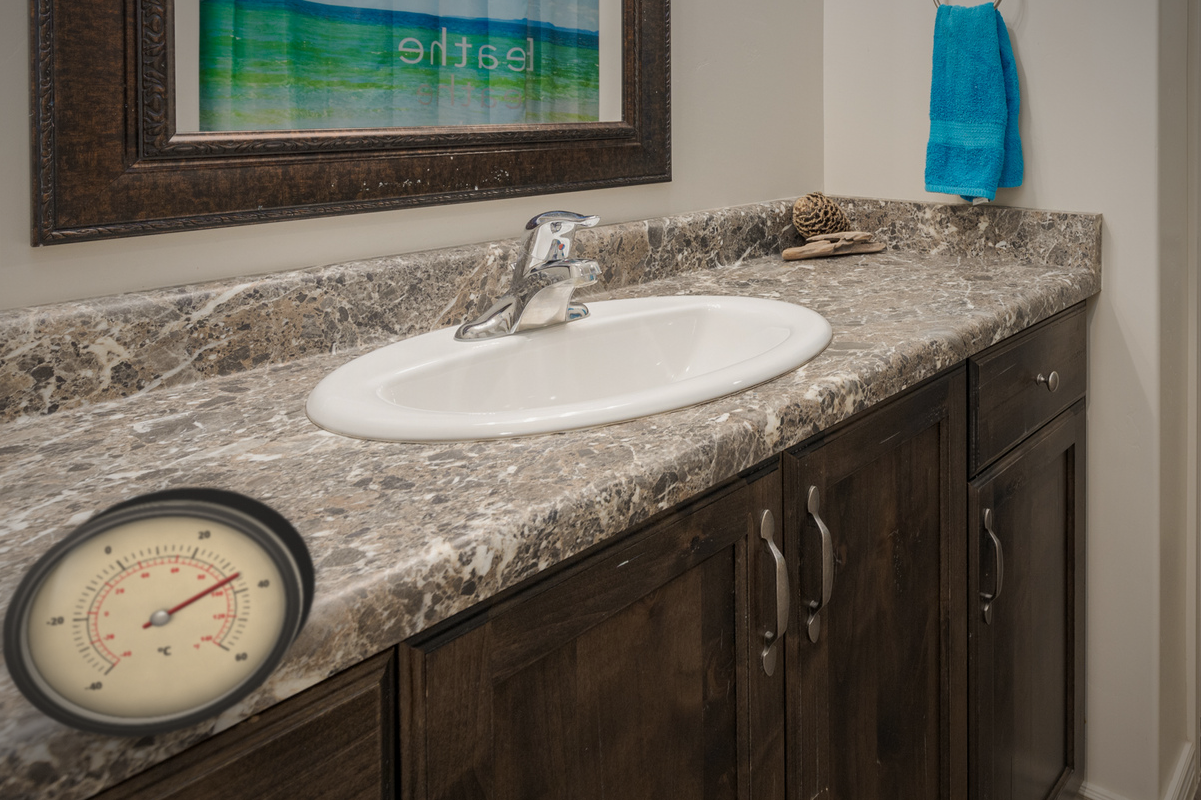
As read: **34** °C
